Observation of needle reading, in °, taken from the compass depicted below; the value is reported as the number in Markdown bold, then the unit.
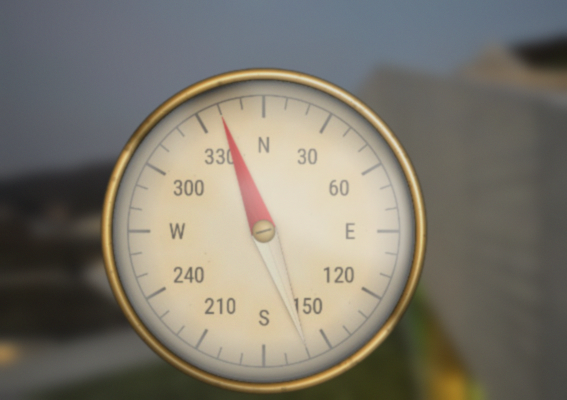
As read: **340** °
